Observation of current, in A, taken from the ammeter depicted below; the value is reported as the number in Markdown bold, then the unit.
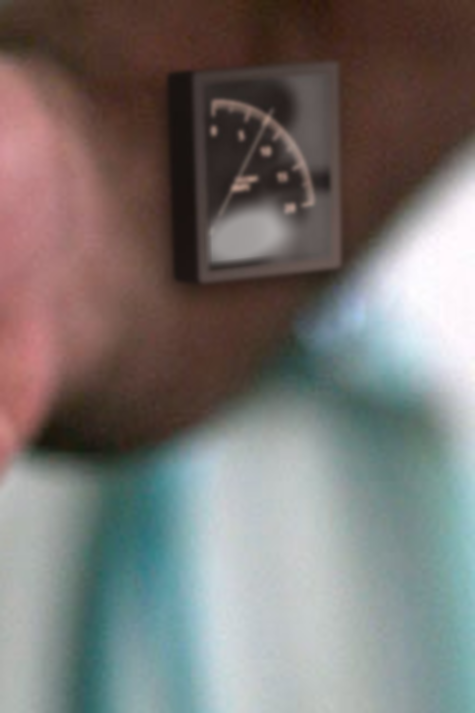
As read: **7.5** A
